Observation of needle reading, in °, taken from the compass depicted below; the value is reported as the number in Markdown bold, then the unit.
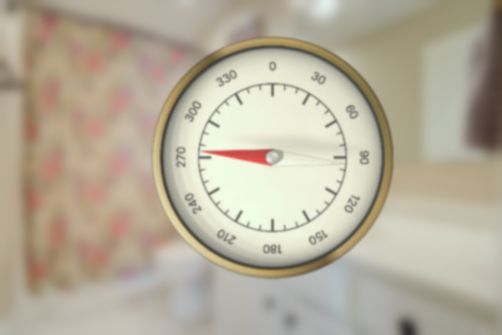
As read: **275** °
